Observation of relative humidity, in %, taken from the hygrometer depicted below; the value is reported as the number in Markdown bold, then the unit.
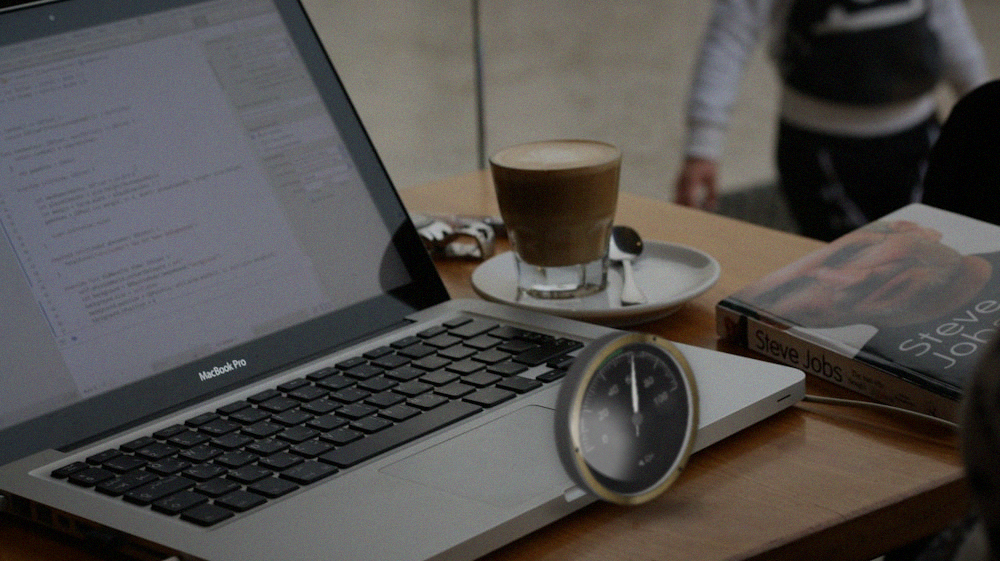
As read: **60** %
